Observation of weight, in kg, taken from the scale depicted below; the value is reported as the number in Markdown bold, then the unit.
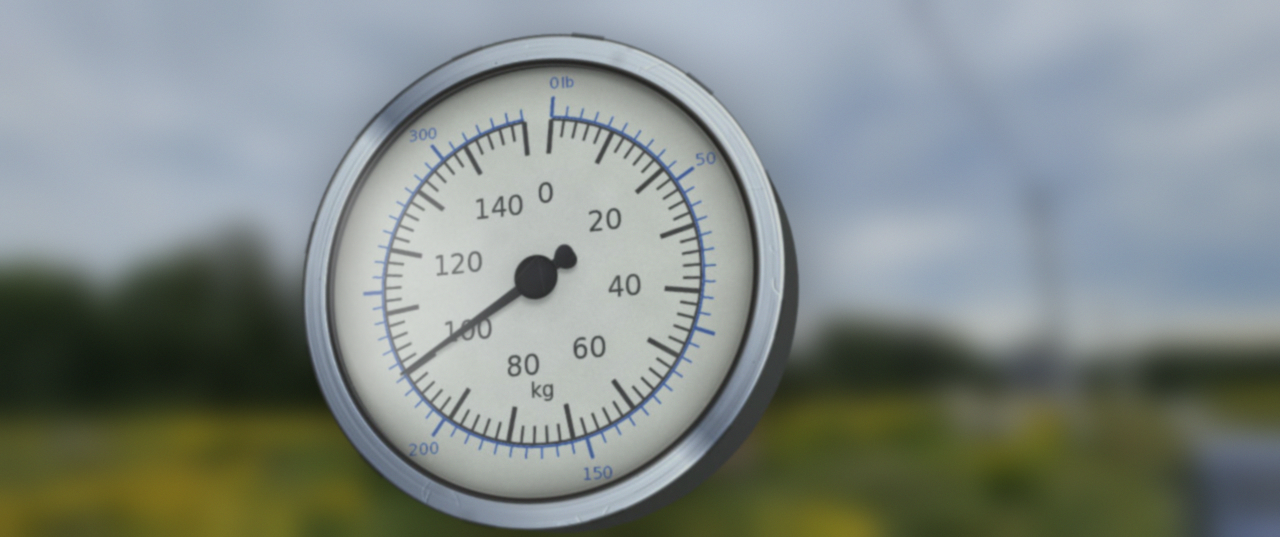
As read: **100** kg
